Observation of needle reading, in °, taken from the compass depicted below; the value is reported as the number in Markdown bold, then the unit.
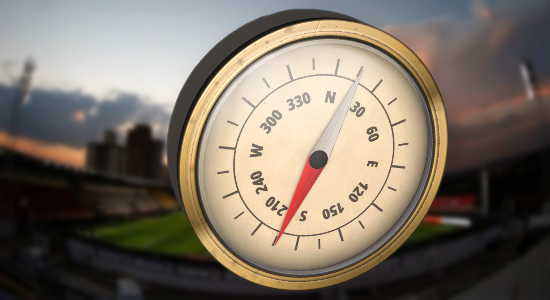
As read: **195** °
